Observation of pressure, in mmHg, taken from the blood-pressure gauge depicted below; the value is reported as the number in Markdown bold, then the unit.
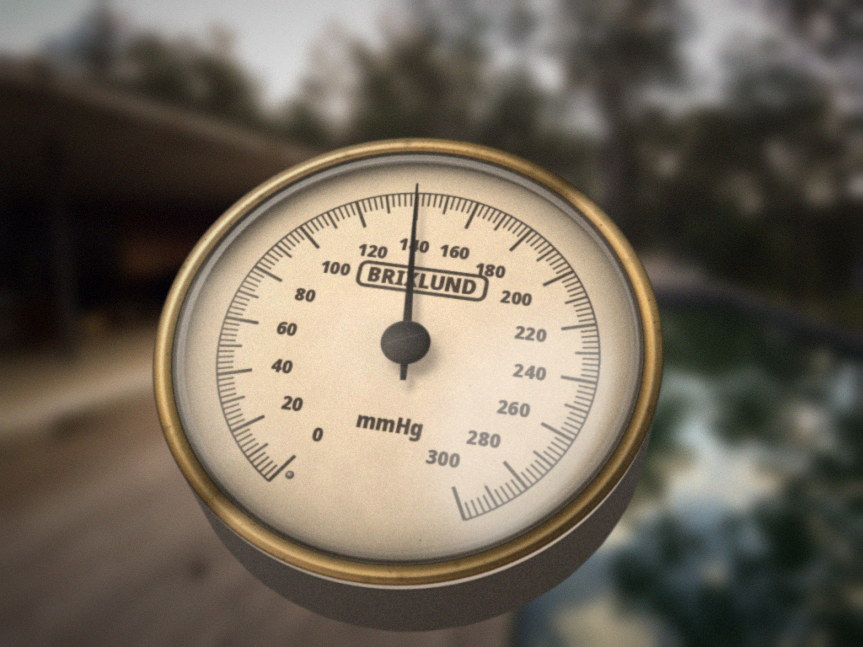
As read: **140** mmHg
